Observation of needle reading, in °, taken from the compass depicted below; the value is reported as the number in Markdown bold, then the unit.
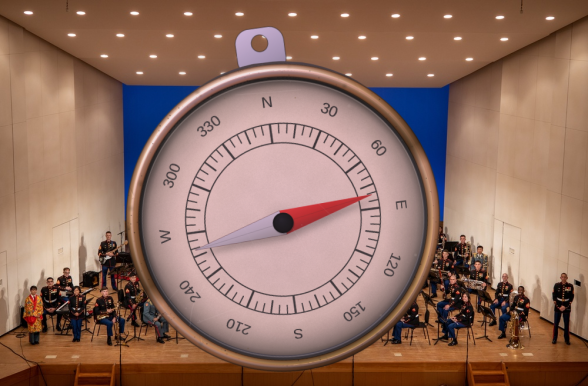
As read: **80** °
